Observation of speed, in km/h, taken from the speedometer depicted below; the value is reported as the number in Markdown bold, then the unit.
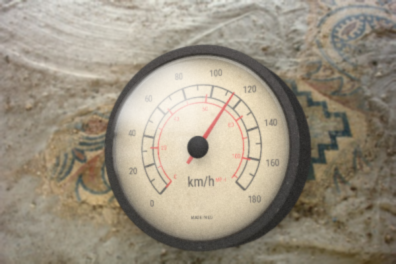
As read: **115** km/h
